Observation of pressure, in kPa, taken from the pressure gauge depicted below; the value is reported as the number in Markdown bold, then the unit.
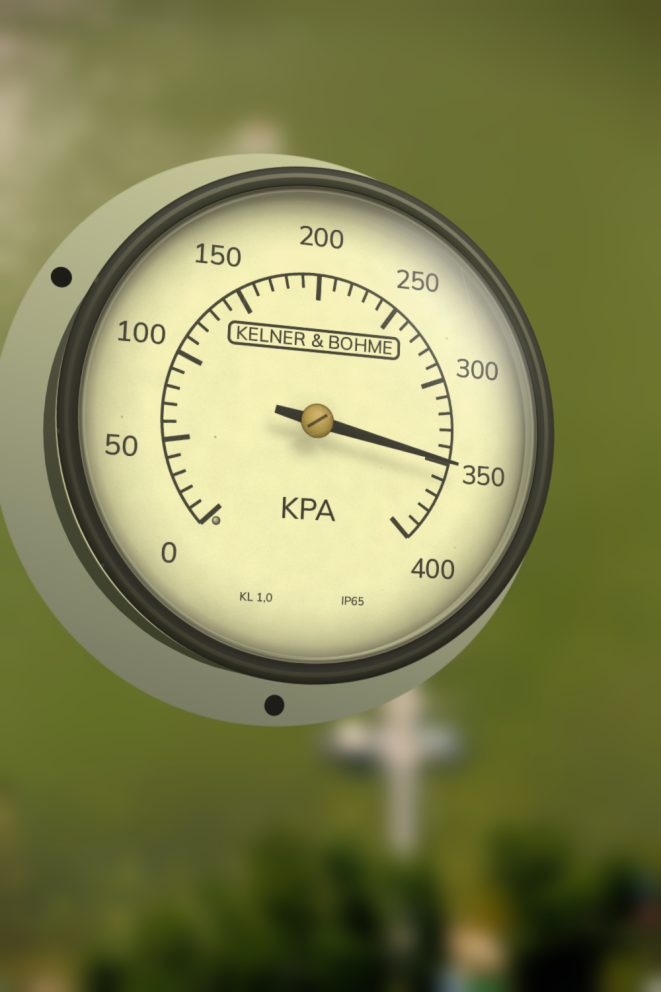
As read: **350** kPa
